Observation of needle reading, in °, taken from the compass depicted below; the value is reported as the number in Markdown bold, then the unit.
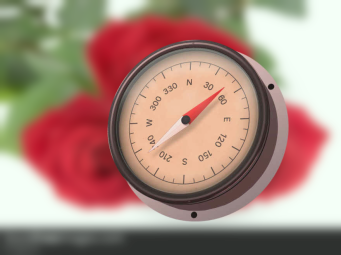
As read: **50** °
